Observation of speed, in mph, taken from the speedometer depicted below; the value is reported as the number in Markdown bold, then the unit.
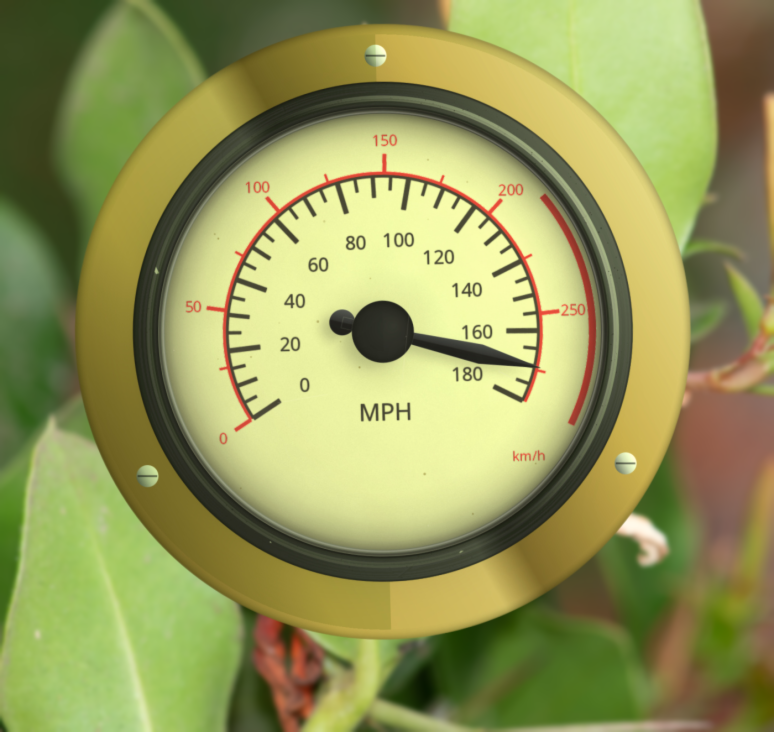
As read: **170** mph
